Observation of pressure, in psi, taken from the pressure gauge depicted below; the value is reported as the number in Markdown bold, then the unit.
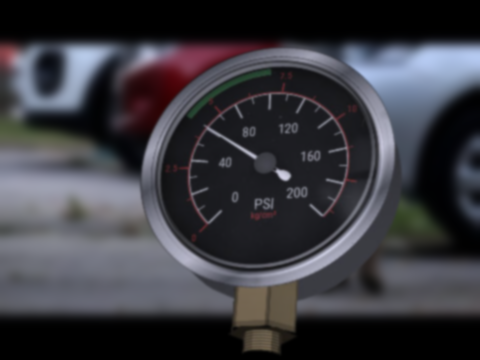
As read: **60** psi
